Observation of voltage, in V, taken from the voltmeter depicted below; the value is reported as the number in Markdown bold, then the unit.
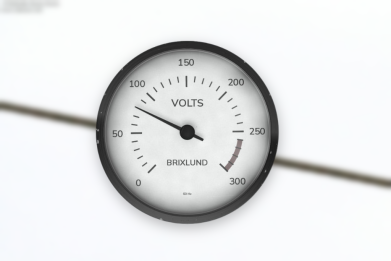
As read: **80** V
